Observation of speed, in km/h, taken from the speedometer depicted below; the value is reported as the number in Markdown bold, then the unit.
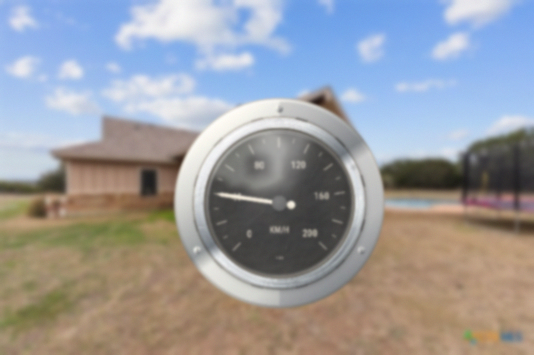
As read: **40** km/h
